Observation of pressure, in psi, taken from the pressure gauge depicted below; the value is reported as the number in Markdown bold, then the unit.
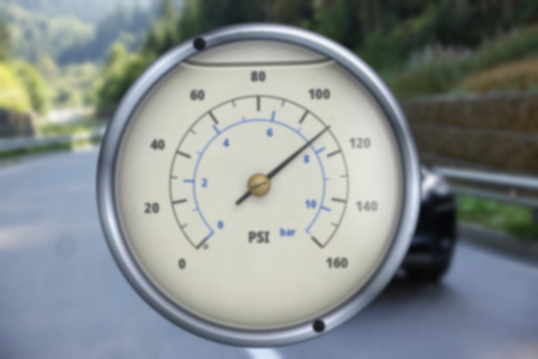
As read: **110** psi
